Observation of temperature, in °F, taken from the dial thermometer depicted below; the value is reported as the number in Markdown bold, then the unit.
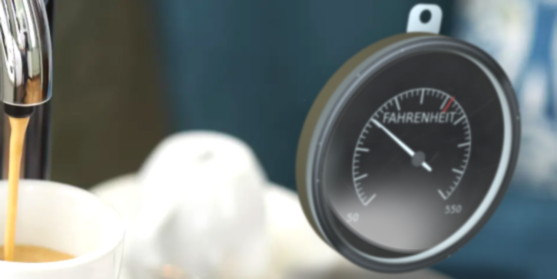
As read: **200** °F
